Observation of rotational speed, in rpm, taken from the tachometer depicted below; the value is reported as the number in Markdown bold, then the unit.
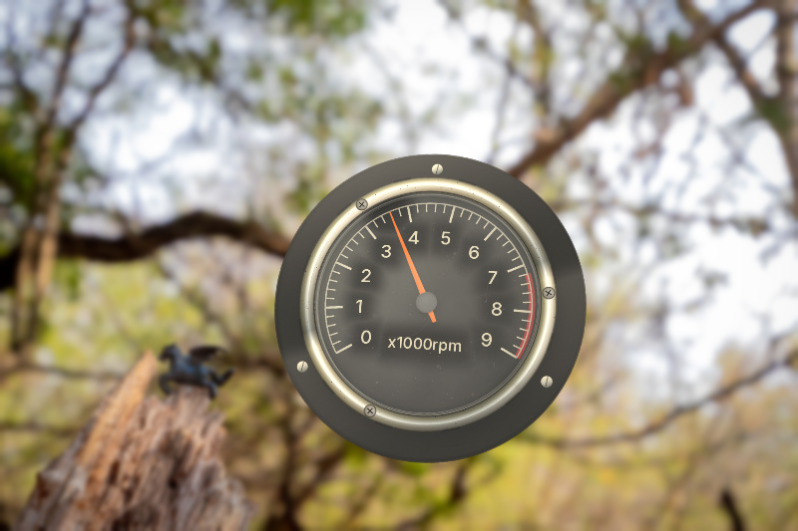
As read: **3600** rpm
